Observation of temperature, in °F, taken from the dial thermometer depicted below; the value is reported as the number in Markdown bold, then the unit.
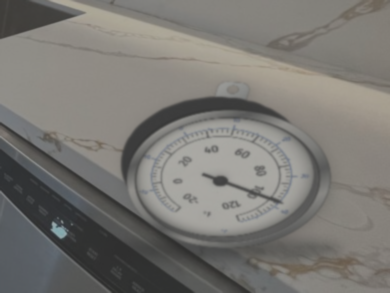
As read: **100** °F
